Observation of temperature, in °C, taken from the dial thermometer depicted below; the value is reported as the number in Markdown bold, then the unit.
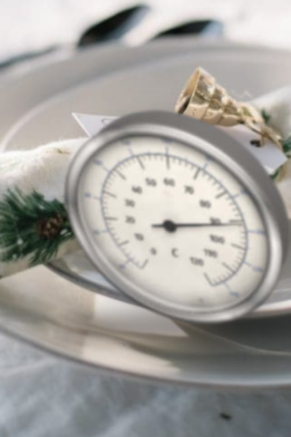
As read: **90** °C
